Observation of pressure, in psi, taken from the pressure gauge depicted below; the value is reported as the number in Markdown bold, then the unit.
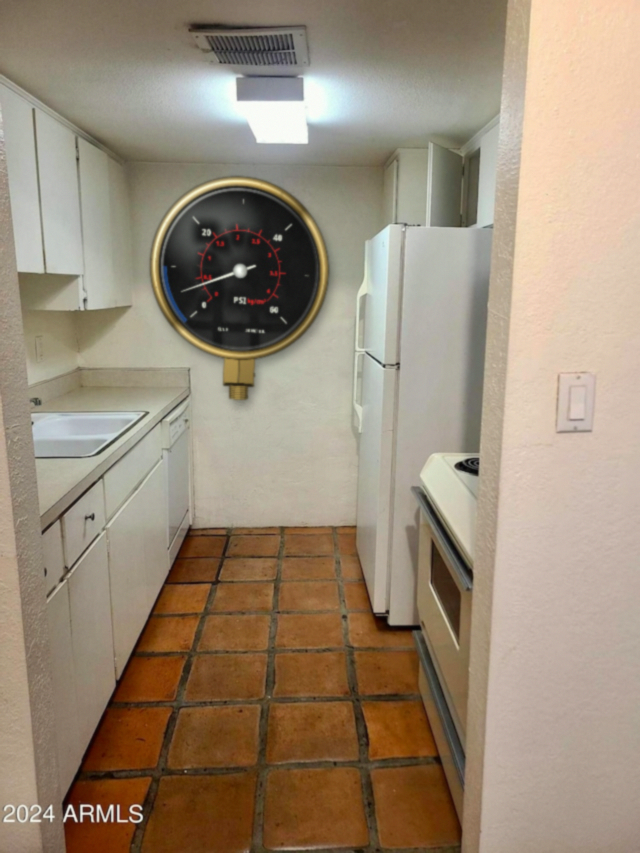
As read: **5** psi
